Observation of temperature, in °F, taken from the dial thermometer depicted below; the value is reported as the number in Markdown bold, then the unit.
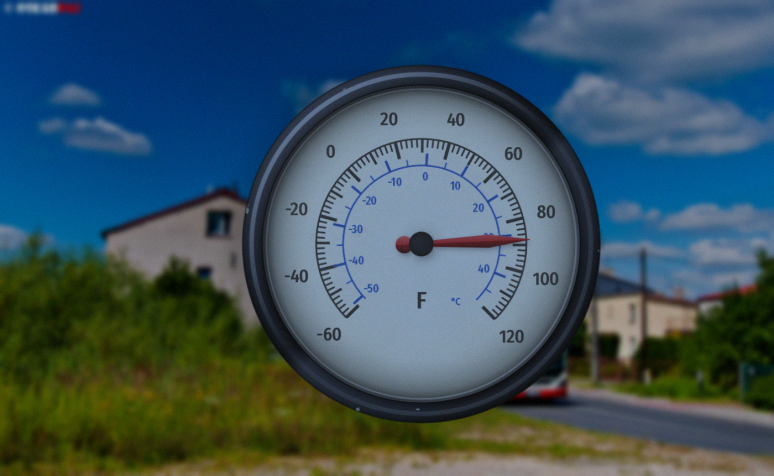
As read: **88** °F
